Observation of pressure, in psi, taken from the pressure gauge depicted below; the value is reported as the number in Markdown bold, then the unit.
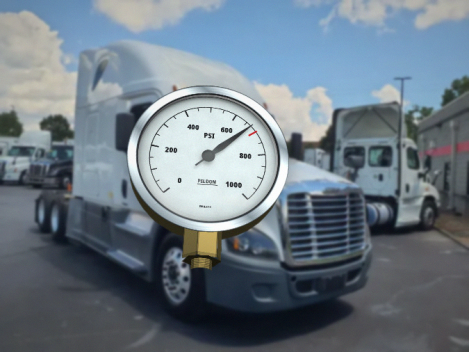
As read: **675** psi
